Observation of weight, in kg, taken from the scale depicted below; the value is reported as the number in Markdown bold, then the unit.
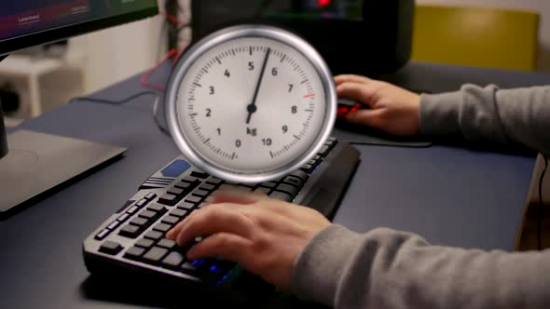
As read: **5.5** kg
